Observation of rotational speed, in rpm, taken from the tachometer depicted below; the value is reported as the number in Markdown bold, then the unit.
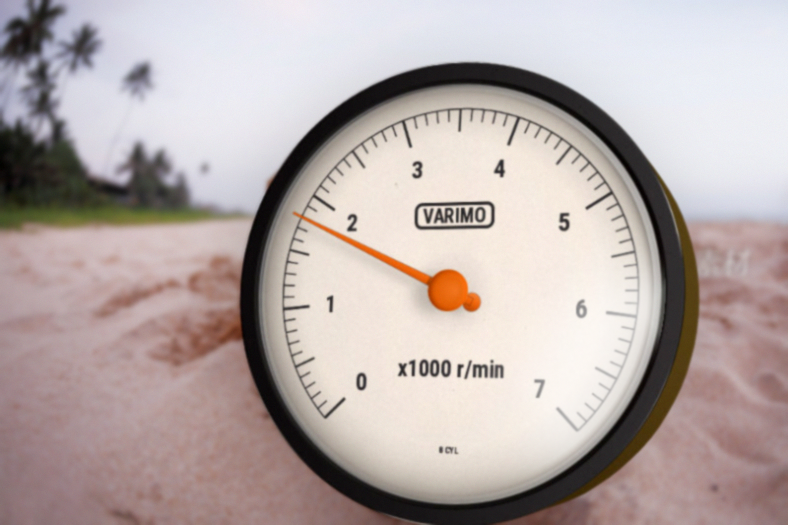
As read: **1800** rpm
